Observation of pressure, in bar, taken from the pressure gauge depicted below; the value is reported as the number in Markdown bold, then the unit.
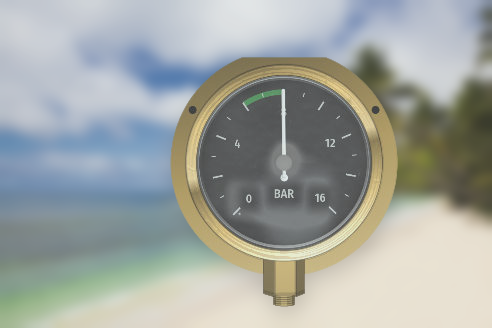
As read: **8** bar
